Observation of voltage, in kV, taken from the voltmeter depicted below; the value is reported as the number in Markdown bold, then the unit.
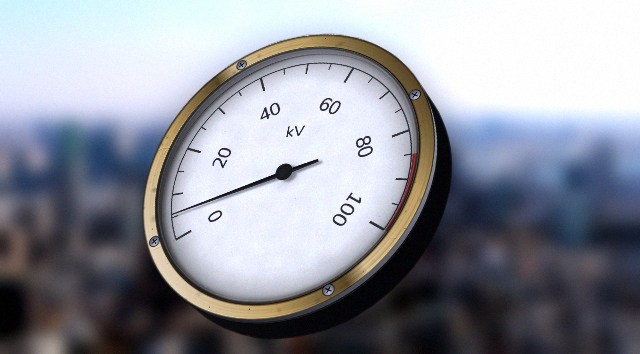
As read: **5** kV
